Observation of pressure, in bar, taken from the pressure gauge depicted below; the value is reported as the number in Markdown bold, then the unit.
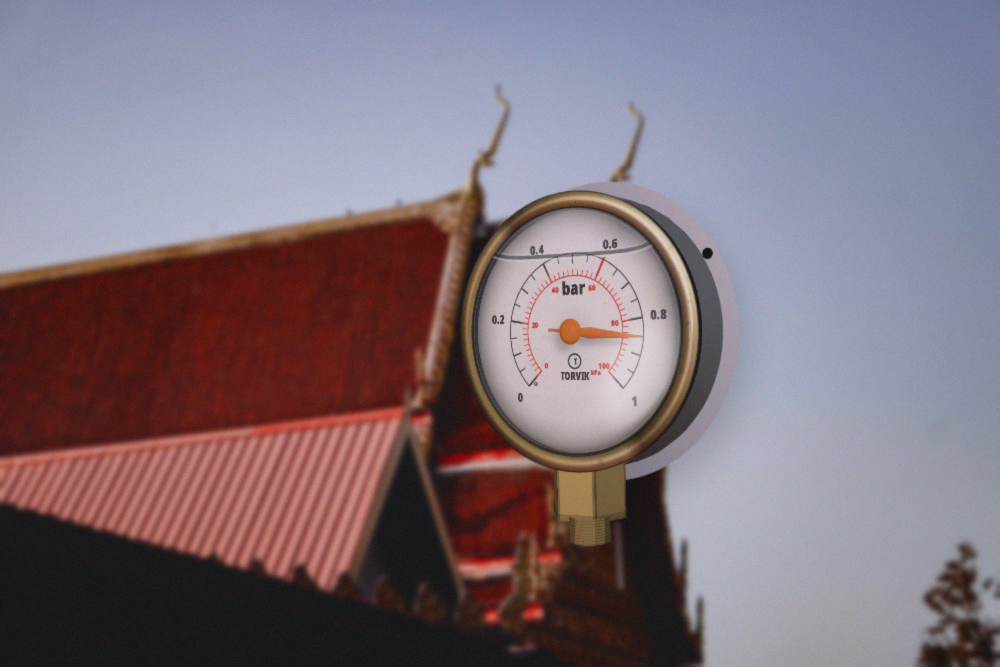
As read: **0.85** bar
